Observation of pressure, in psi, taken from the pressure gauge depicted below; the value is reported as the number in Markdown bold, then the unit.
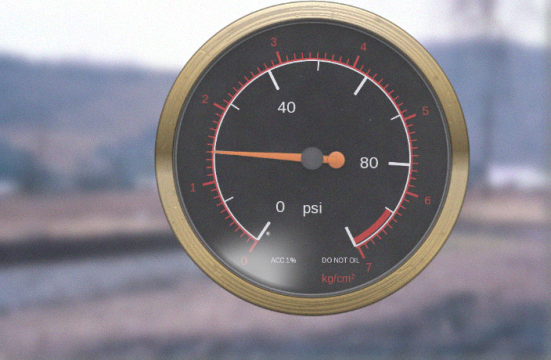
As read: **20** psi
